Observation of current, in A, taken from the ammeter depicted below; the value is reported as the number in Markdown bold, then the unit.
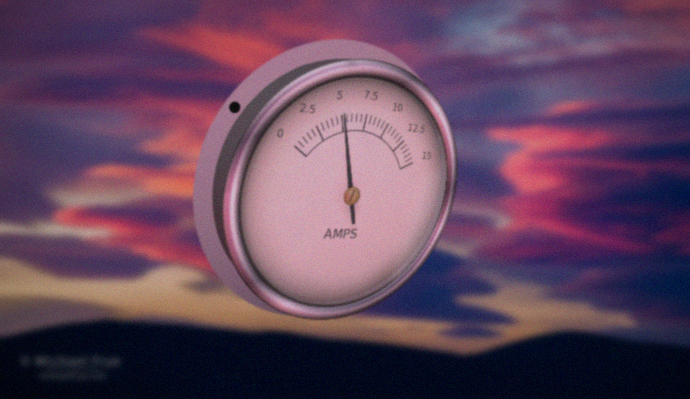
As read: **5** A
